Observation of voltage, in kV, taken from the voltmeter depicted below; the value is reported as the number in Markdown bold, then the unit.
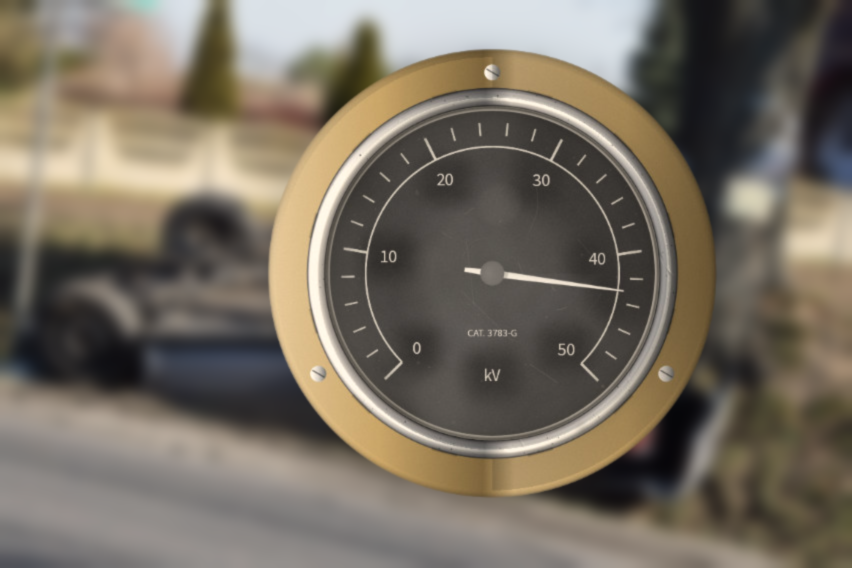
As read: **43** kV
